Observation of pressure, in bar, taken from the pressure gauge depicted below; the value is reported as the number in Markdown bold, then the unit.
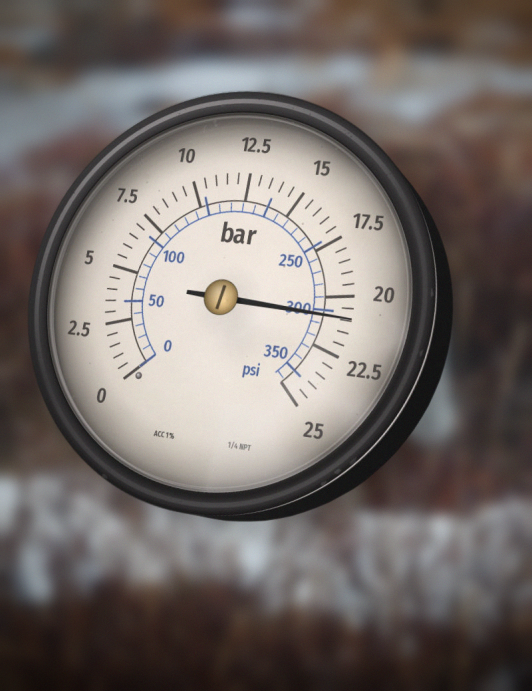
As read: **21** bar
